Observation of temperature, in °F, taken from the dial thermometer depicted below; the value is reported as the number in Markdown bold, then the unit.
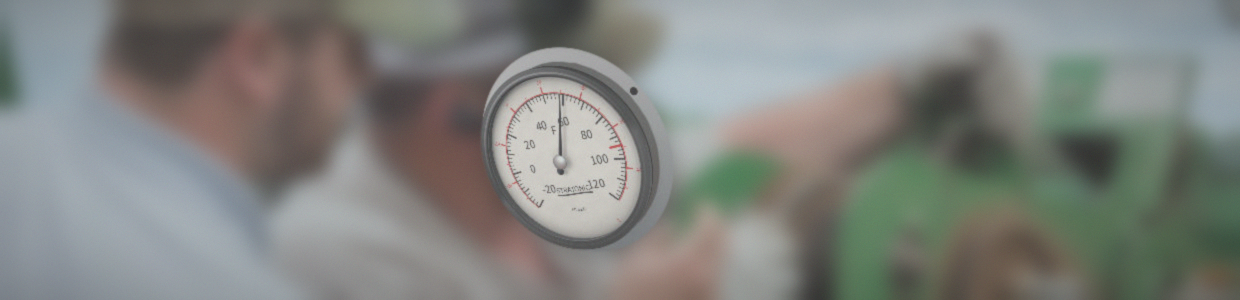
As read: **60** °F
